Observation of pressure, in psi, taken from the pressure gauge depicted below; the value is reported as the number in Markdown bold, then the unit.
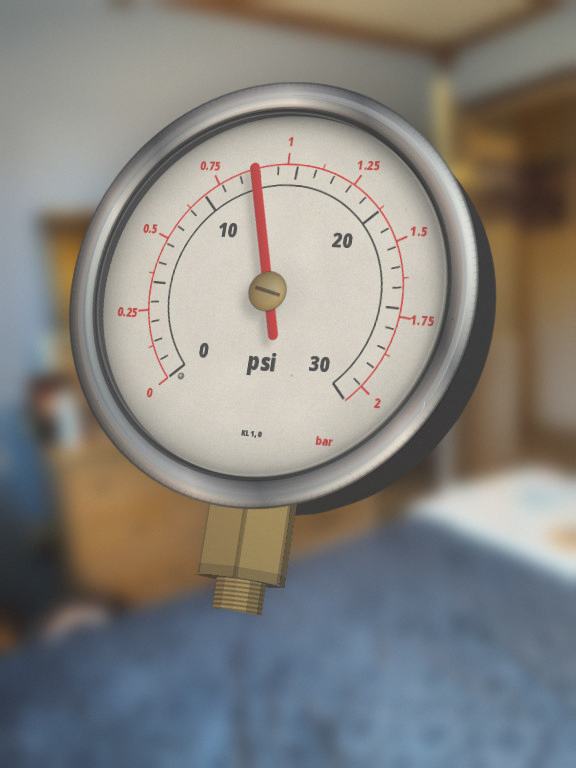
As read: **13** psi
